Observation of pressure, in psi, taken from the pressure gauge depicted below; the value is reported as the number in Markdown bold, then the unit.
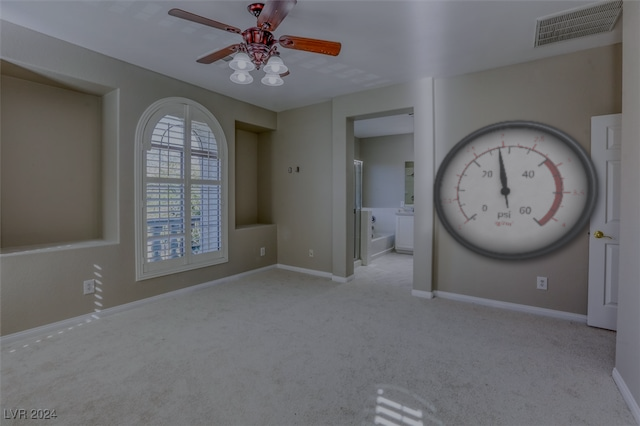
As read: **27.5** psi
